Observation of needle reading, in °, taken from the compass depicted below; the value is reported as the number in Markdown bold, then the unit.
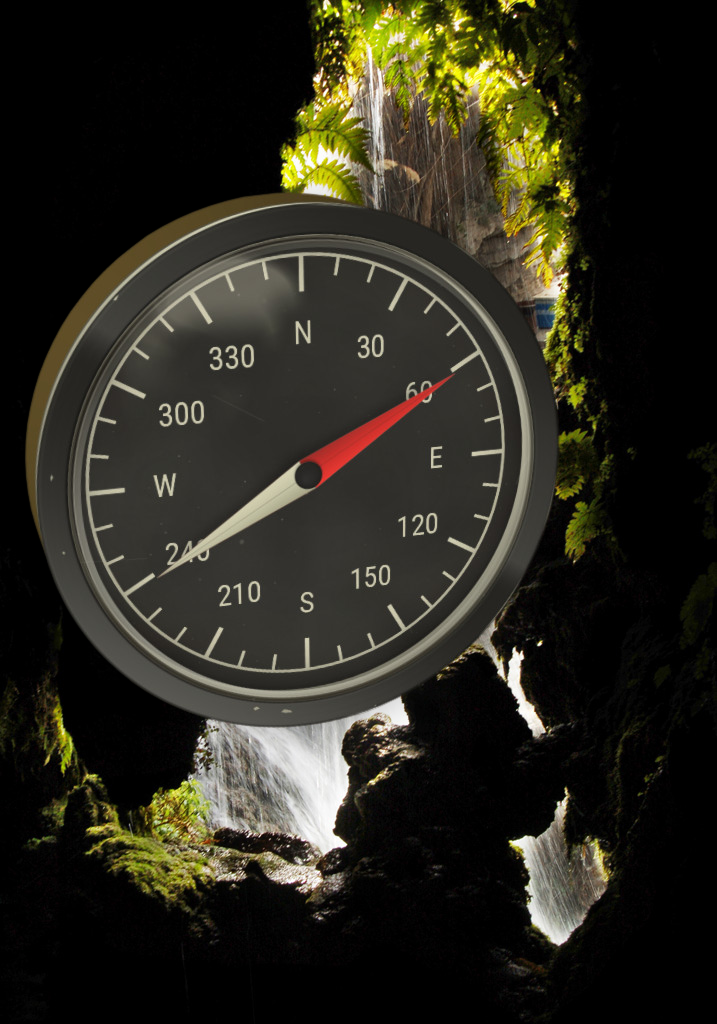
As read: **60** °
